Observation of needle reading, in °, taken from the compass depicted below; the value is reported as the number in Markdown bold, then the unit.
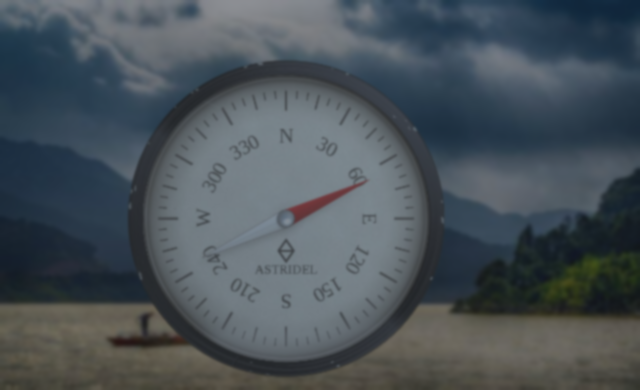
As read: **65** °
